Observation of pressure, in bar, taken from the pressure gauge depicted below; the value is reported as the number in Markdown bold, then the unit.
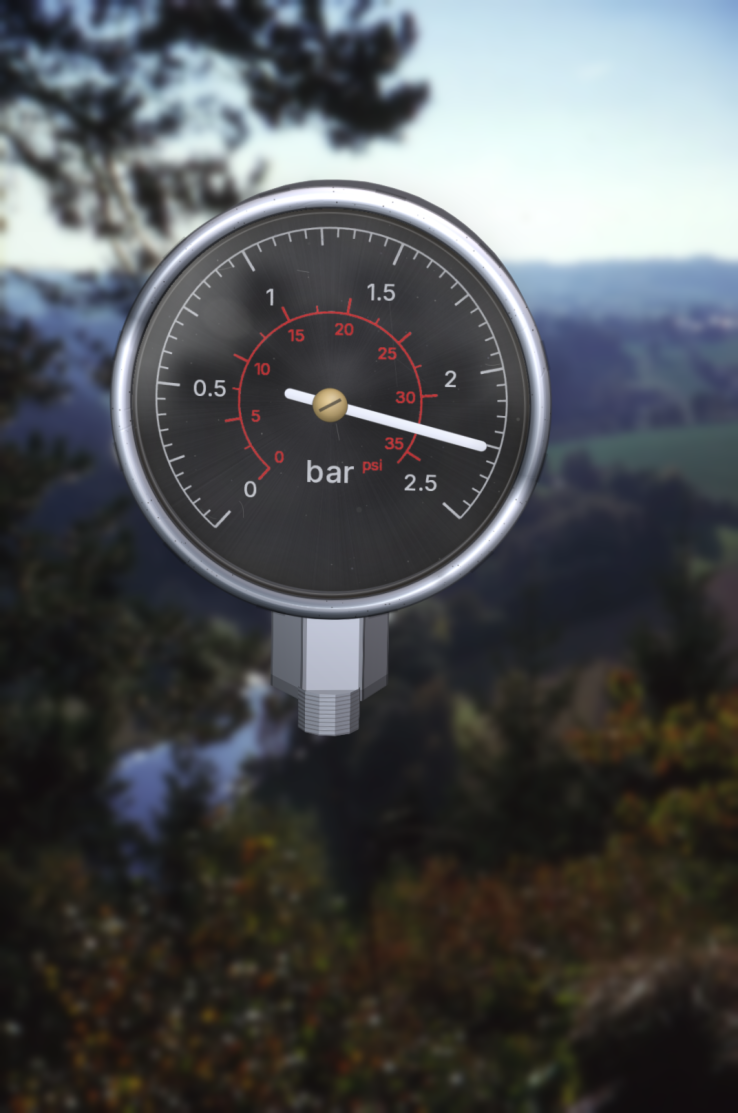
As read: **2.25** bar
